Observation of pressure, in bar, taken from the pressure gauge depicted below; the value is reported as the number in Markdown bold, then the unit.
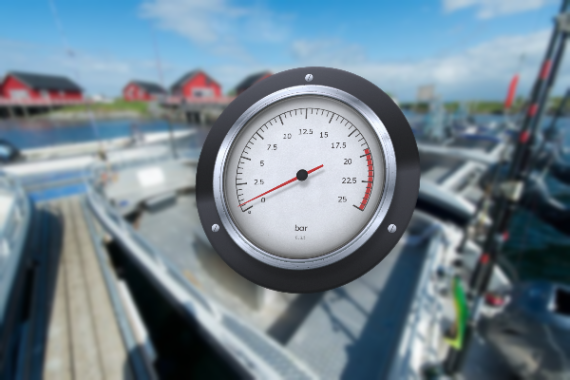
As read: **0.5** bar
